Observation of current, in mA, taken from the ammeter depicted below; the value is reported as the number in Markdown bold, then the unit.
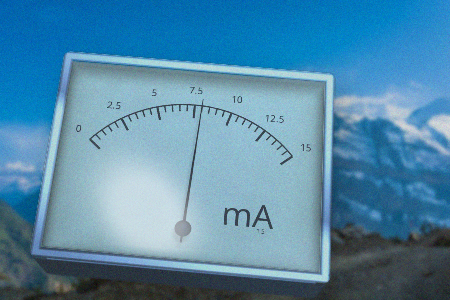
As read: **8** mA
